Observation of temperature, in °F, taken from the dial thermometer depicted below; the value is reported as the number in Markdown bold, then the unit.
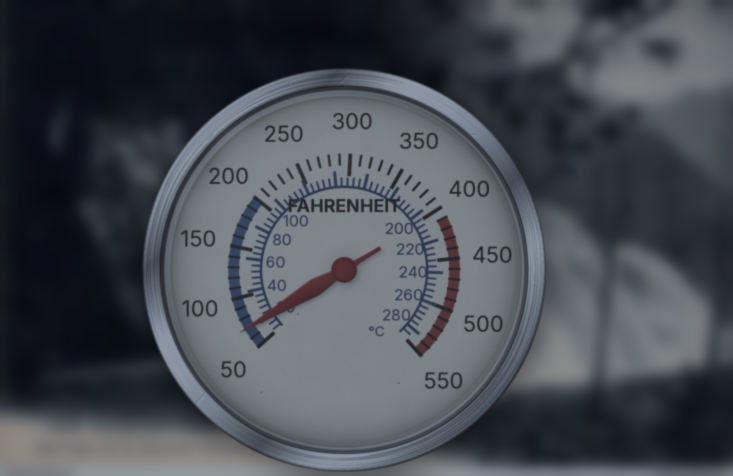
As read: **70** °F
